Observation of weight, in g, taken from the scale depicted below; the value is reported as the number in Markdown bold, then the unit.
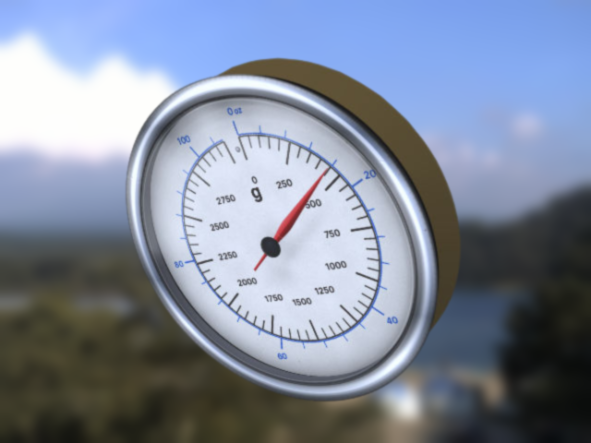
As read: **450** g
